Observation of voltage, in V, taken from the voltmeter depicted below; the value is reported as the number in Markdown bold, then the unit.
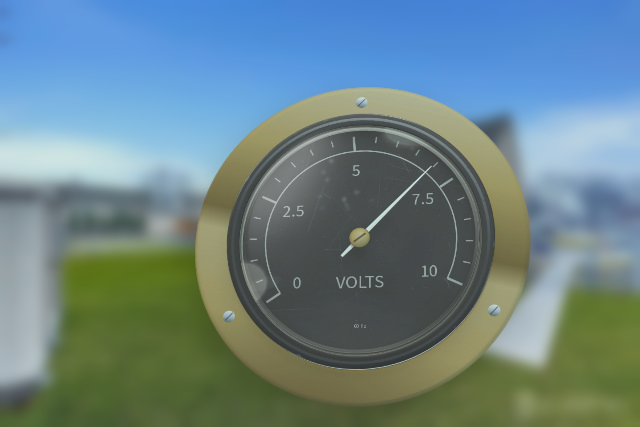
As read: **7** V
